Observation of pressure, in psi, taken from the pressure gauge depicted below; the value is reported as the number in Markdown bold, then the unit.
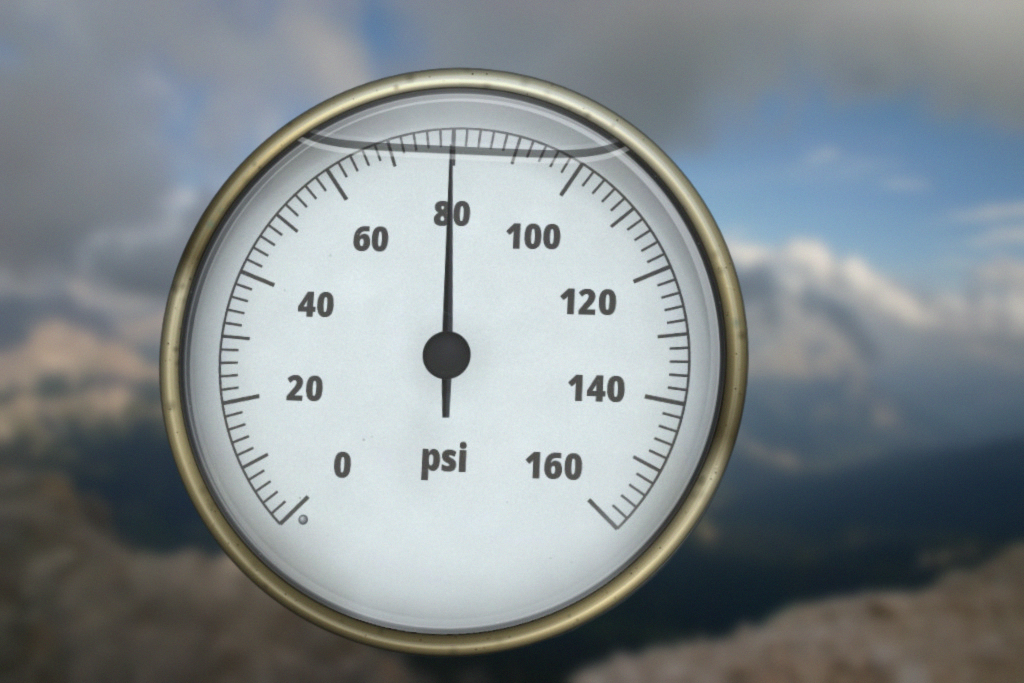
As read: **80** psi
